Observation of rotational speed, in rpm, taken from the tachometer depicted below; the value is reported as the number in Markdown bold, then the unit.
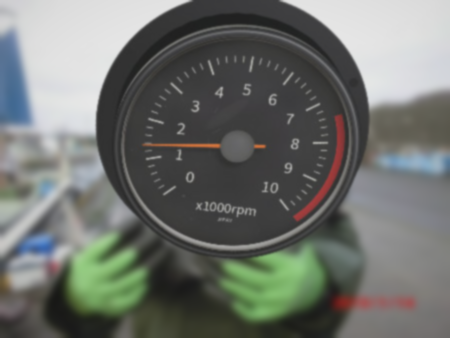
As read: **1400** rpm
